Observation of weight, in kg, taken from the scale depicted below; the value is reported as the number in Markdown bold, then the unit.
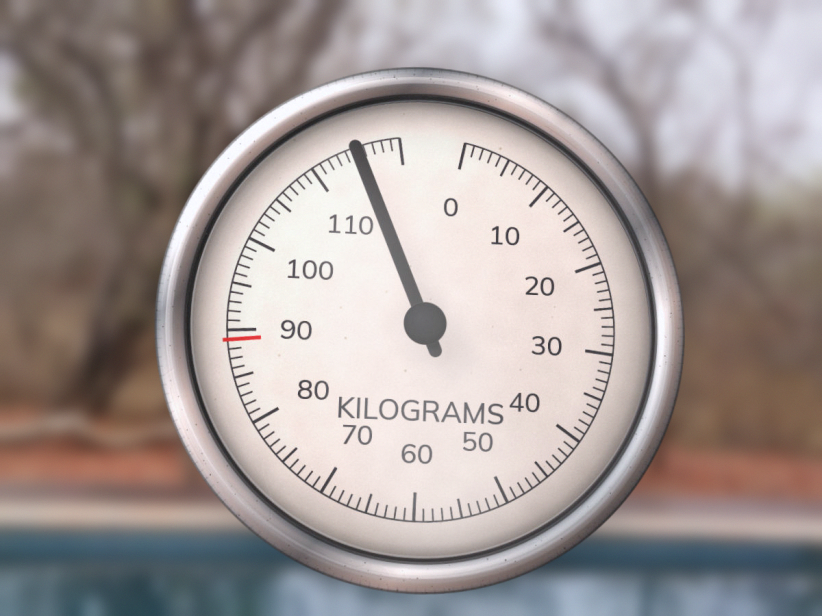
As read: **115** kg
